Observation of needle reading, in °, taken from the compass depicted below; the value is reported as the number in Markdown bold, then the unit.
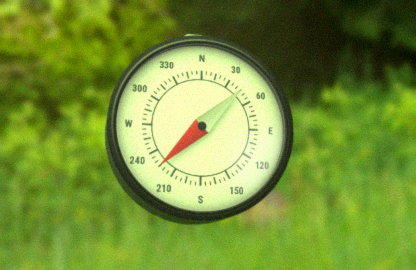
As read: **225** °
